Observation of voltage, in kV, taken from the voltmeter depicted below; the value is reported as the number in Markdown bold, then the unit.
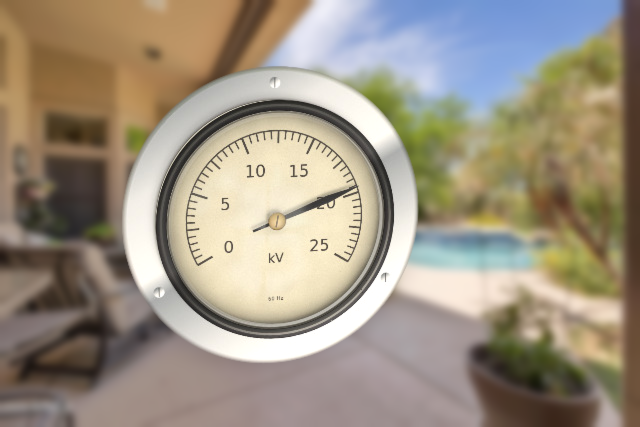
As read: **19.5** kV
